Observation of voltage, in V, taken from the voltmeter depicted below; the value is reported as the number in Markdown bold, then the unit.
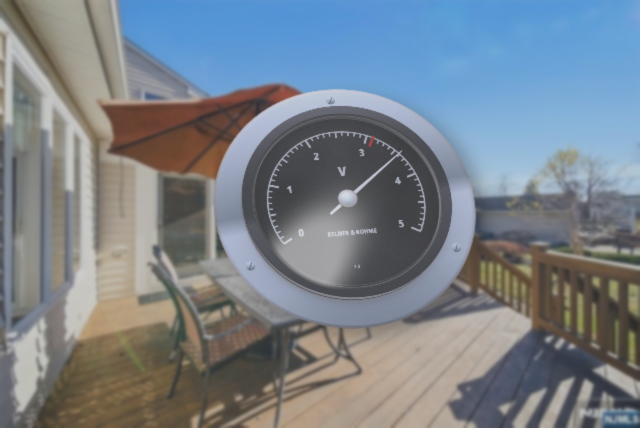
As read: **3.6** V
